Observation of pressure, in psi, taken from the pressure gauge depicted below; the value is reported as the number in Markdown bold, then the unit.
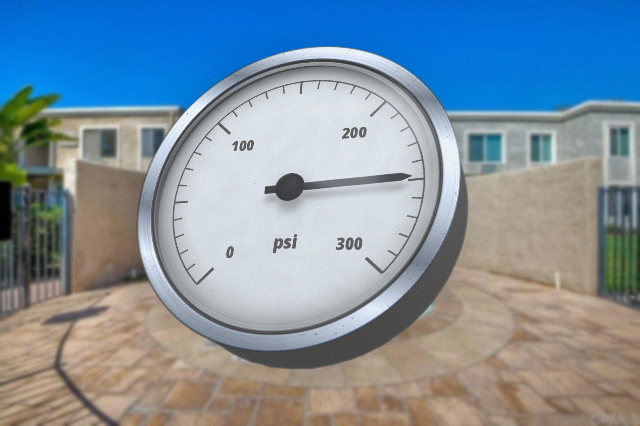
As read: **250** psi
